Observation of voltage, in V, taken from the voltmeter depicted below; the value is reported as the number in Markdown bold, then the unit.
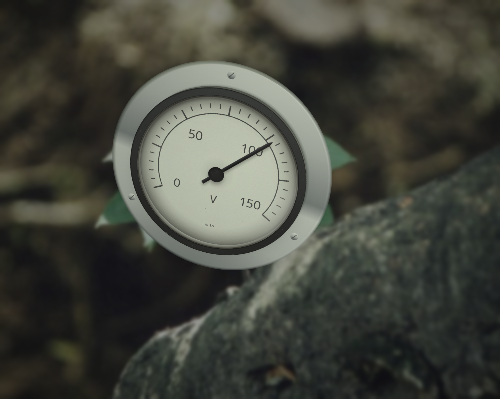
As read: **102.5** V
